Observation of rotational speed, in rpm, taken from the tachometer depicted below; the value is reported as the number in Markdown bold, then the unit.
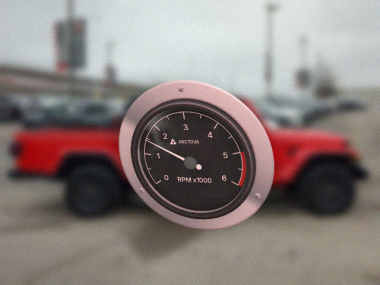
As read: **1500** rpm
